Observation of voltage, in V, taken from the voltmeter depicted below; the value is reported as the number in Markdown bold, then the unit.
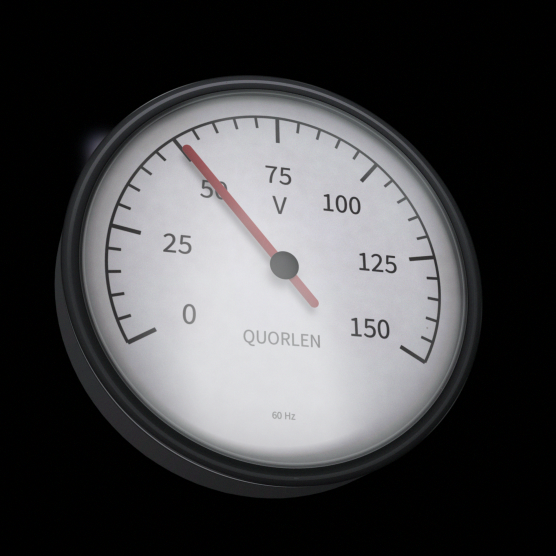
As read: **50** V
